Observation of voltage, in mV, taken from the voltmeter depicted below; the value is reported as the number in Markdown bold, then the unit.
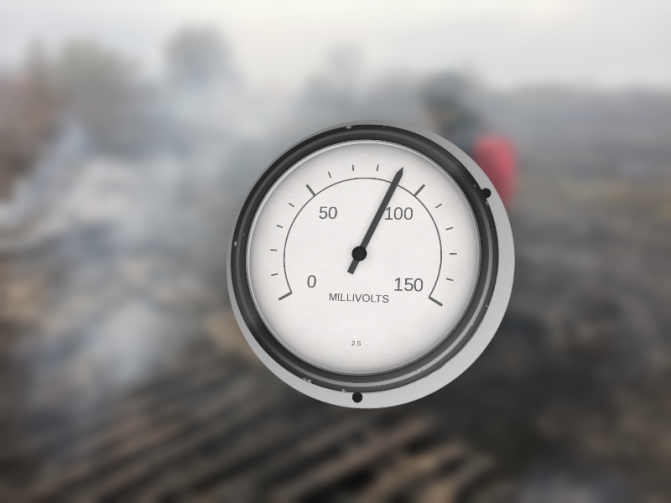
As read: **90** mV
